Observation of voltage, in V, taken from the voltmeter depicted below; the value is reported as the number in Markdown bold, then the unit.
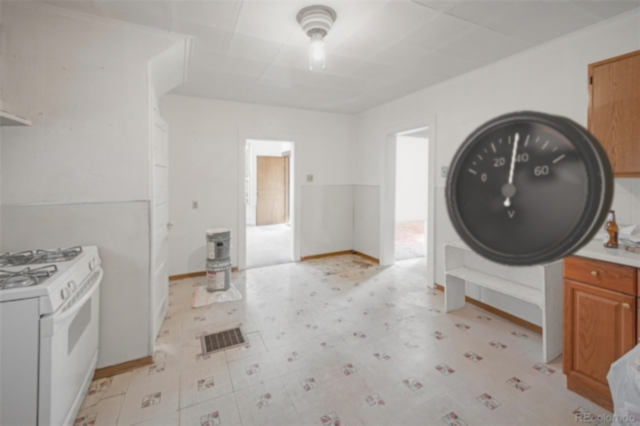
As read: **35** V
